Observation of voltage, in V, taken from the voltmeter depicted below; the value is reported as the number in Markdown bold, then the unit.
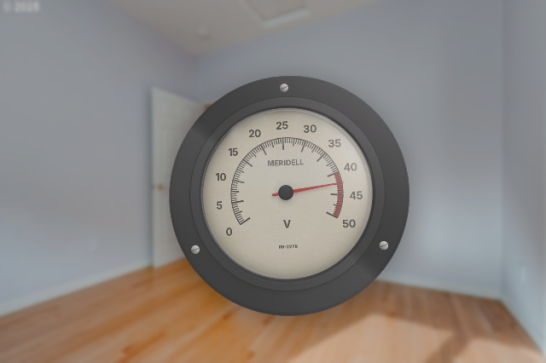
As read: **42.5** V
